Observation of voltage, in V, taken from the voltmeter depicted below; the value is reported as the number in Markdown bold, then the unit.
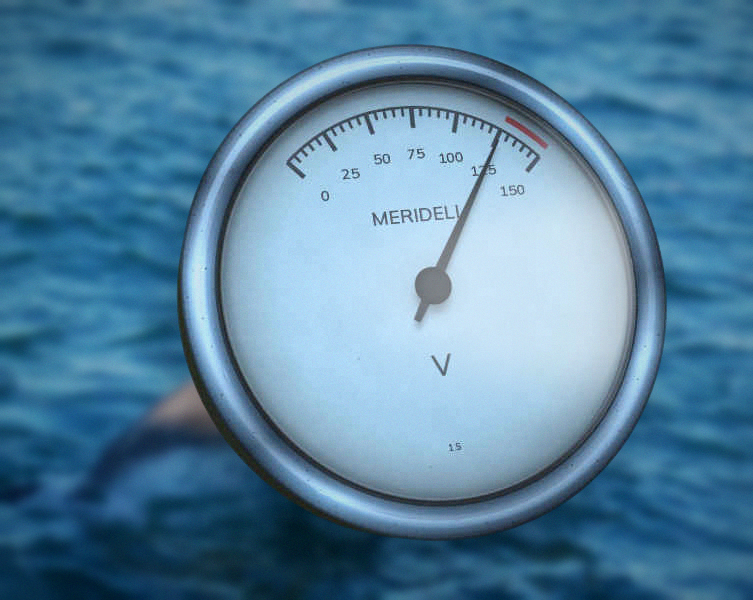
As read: **125** V
